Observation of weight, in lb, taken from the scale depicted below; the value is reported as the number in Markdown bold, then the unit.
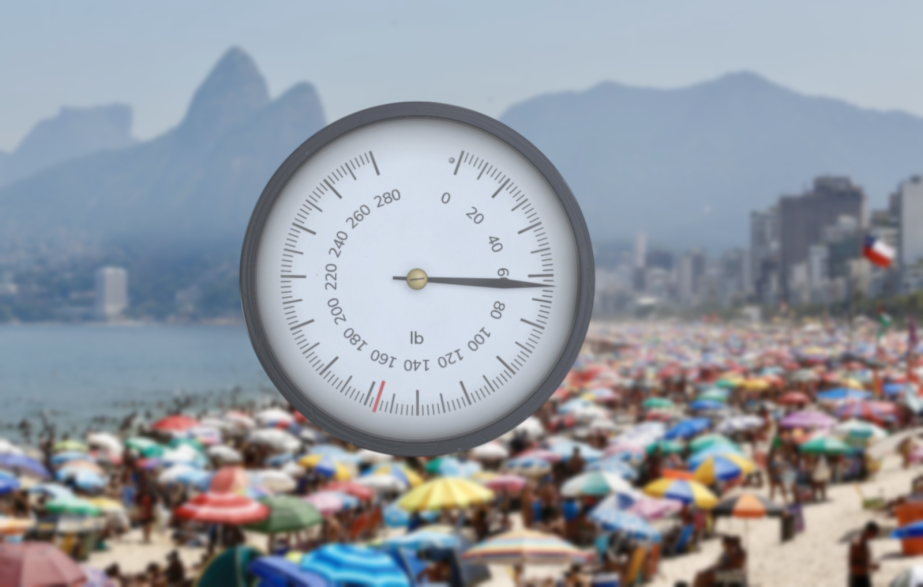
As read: **64** lb
